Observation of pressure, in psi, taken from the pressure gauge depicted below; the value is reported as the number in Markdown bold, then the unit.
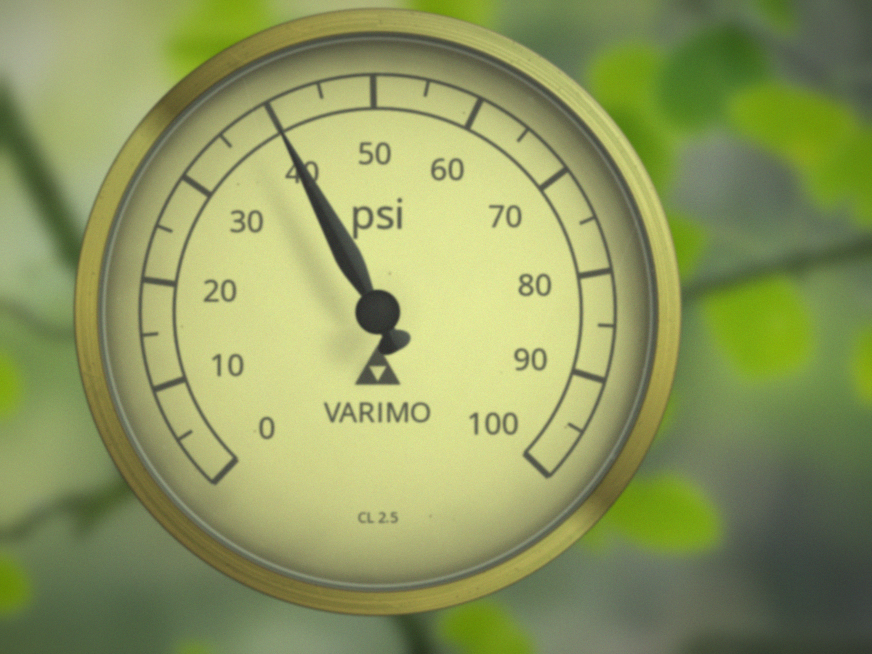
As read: **40** psi
